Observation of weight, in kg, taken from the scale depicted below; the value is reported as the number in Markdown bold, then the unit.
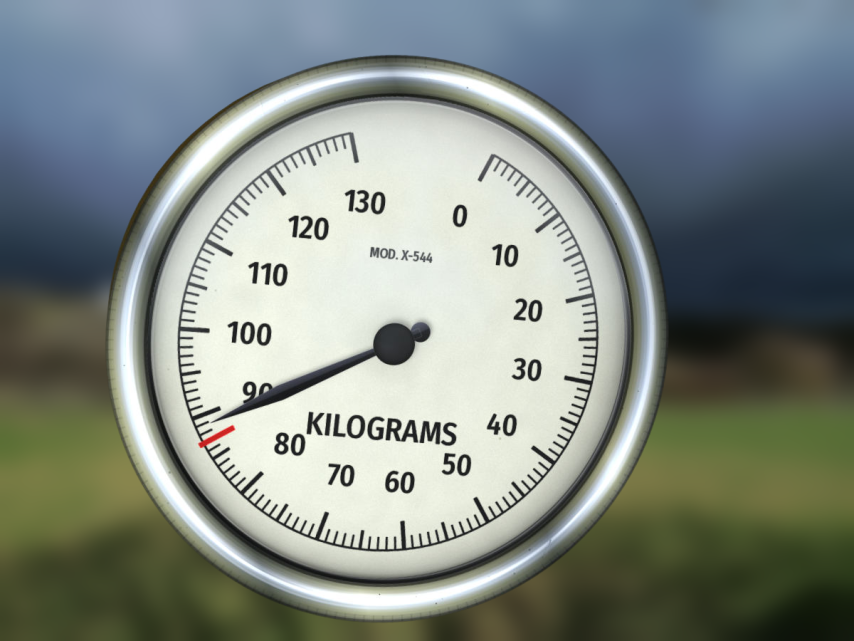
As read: **89** kg
